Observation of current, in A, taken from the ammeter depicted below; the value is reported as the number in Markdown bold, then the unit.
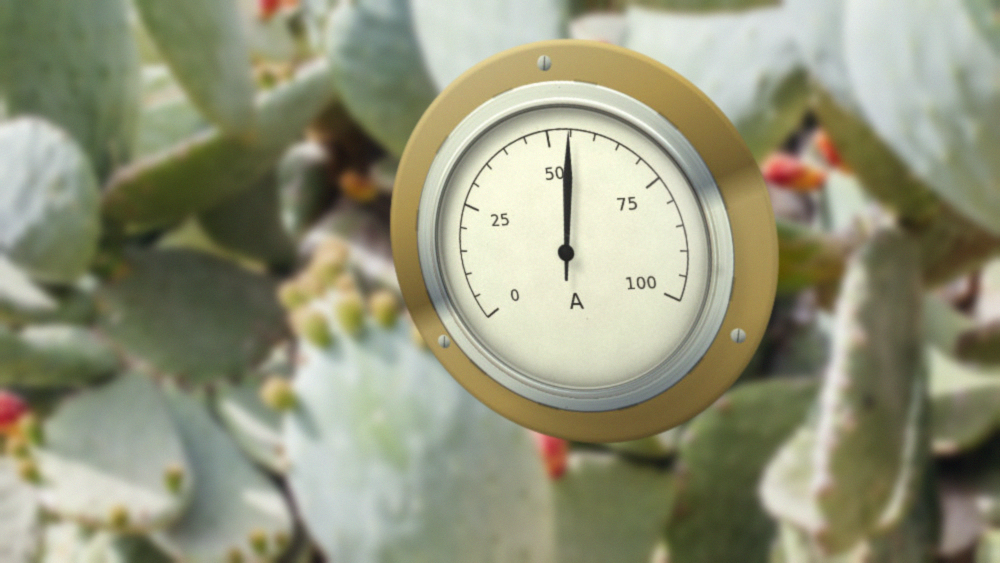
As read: **55** A
